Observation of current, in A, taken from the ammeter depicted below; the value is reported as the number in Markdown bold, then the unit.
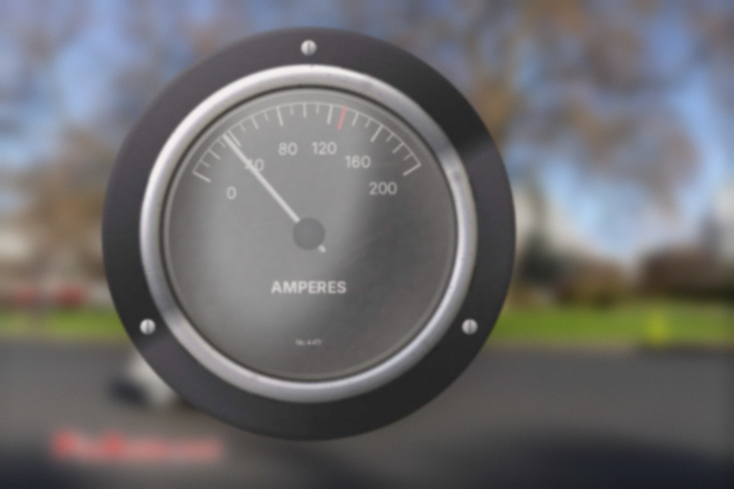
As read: **35** A
